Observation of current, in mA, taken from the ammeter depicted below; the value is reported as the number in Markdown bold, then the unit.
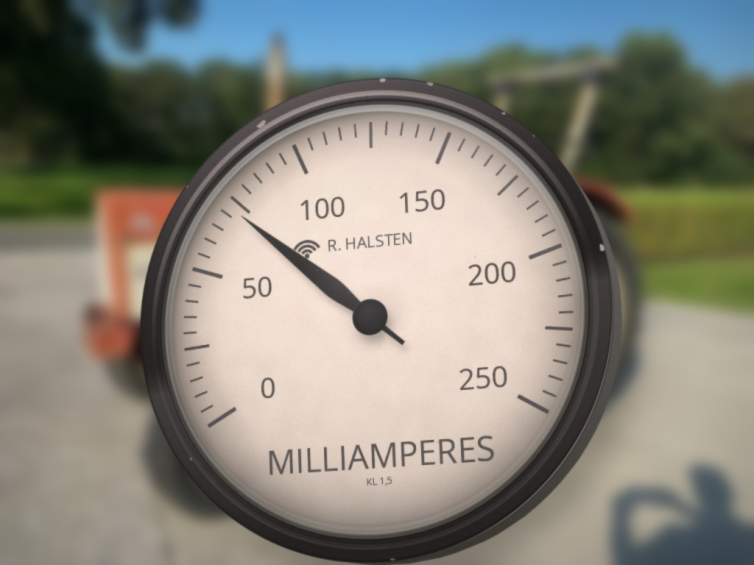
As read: **72.5** mA
